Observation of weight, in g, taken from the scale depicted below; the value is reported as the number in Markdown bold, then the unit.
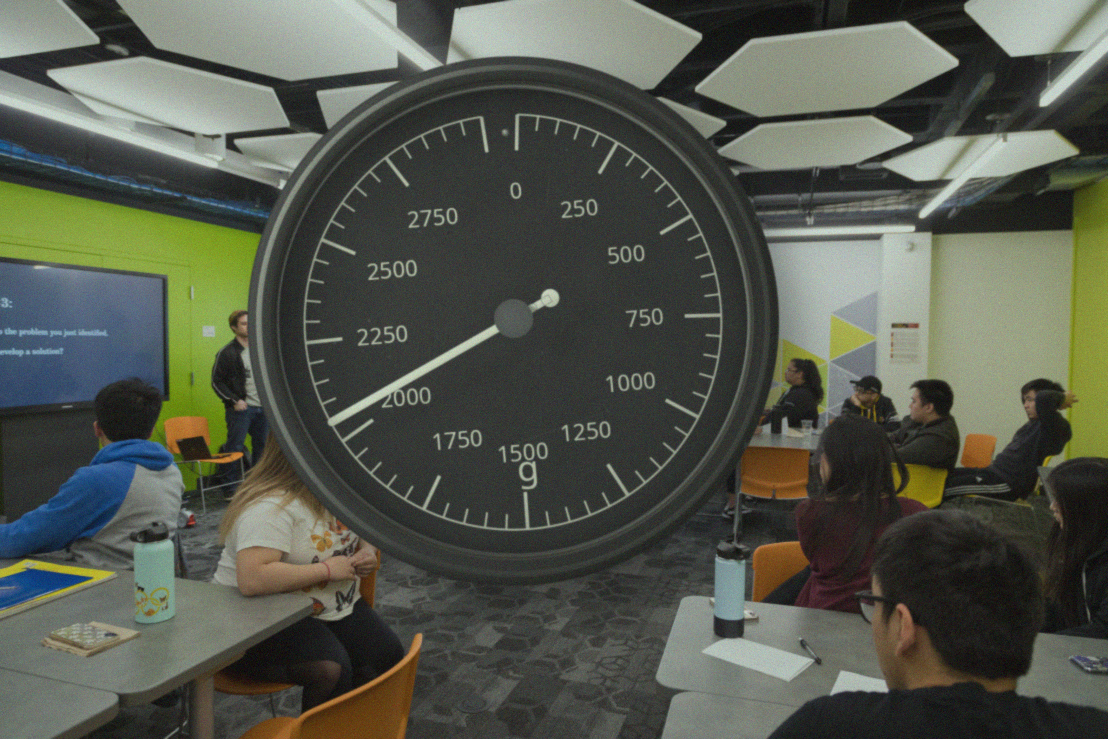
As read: **2050** g
